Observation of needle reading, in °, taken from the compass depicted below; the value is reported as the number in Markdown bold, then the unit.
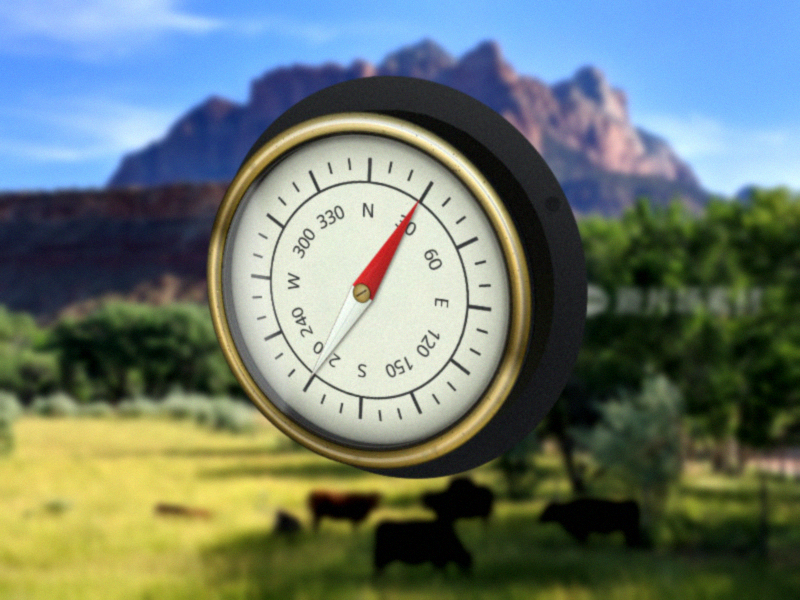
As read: **30** °
